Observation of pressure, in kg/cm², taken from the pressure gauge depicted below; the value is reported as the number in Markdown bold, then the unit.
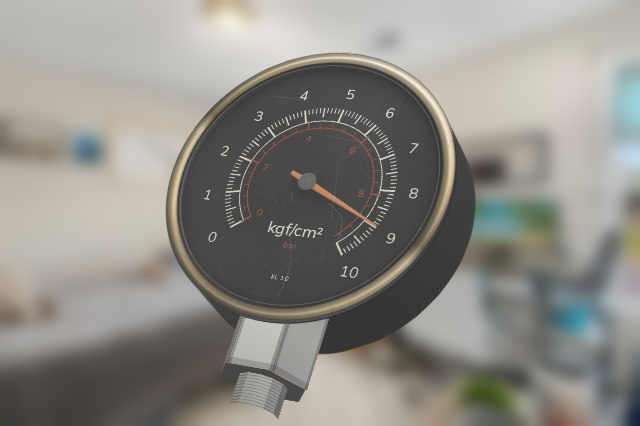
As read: **9** kg/cm²
